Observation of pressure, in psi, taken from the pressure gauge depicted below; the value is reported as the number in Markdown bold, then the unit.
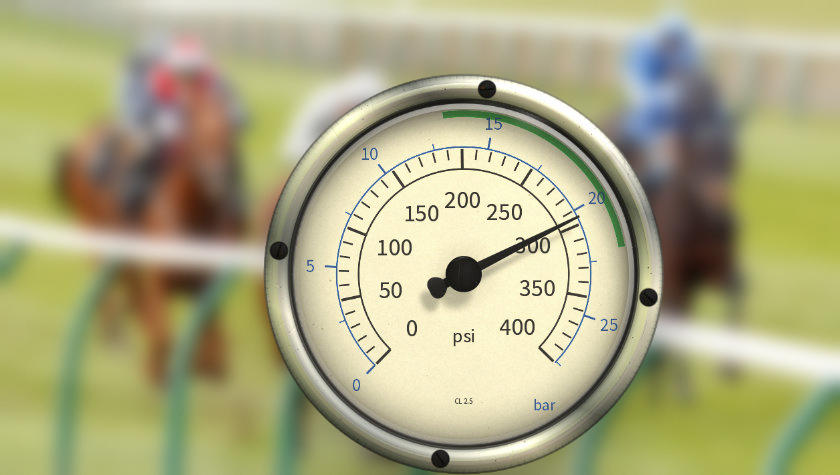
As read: **295** psi
